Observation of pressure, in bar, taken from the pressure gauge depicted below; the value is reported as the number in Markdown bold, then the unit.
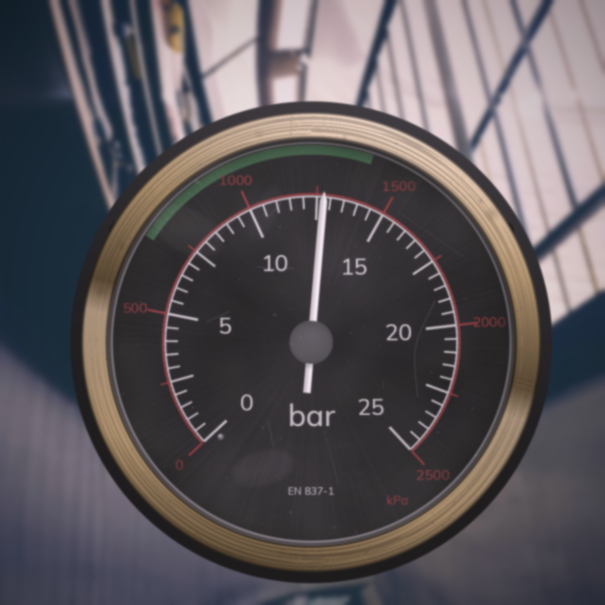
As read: **12.75** bar
